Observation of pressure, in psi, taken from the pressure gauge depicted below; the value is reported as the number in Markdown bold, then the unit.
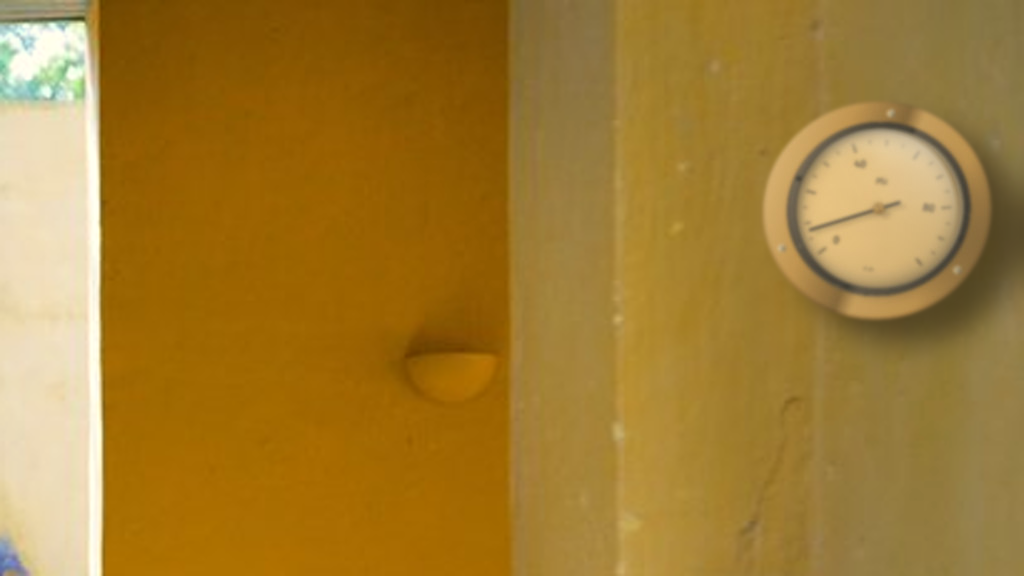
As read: **7.5** psi
